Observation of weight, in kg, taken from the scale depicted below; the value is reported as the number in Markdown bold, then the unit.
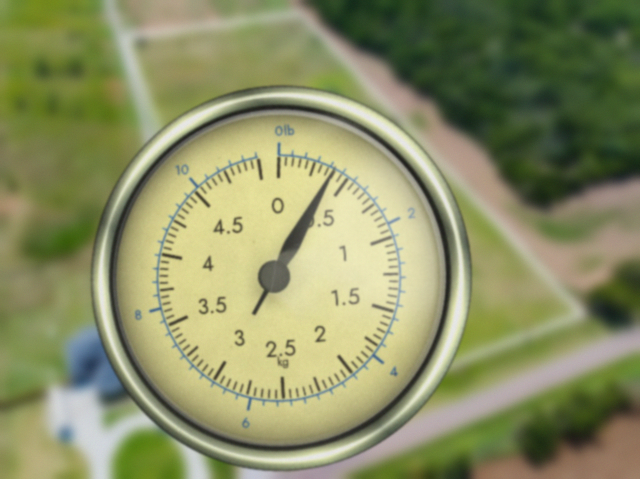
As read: **0.4** kg
